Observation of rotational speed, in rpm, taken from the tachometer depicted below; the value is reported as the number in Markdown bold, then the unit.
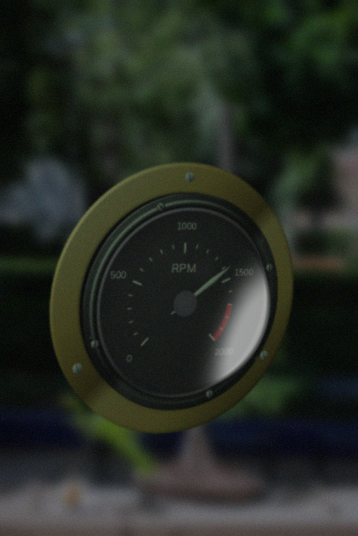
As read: **1400** rpm
